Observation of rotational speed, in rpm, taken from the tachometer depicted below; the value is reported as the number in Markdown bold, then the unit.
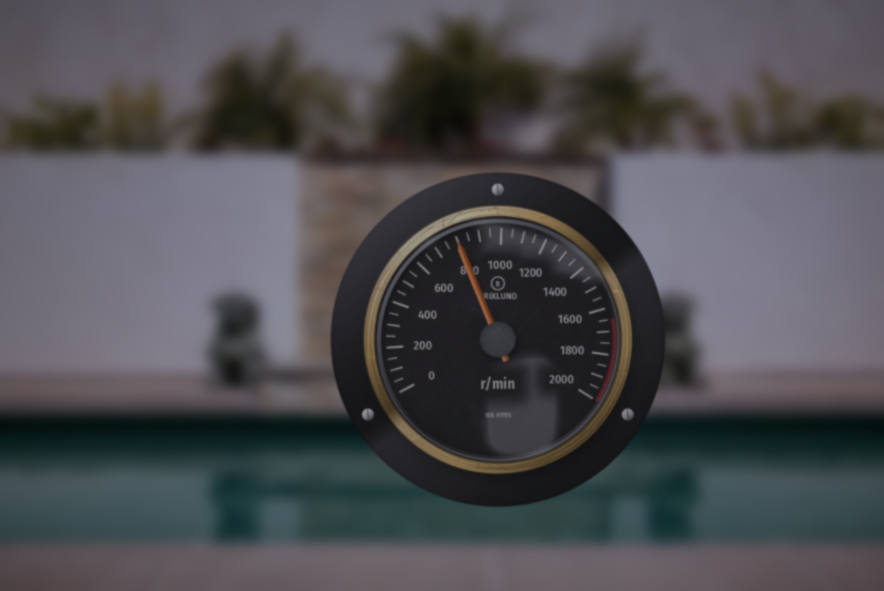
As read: **800** rpm
